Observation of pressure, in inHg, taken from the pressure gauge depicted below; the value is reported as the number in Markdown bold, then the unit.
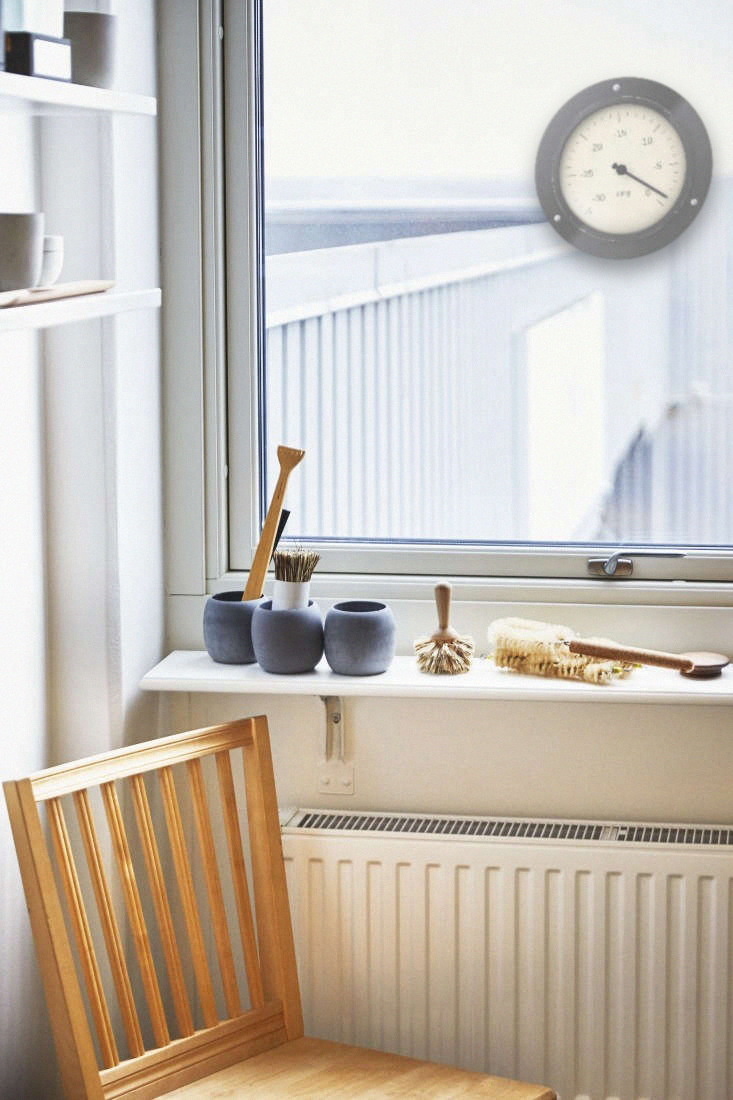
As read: **-1** inHg
